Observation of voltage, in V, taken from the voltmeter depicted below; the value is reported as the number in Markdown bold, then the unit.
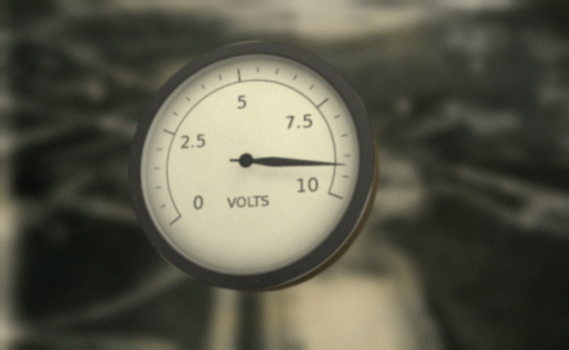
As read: **9.25** V
